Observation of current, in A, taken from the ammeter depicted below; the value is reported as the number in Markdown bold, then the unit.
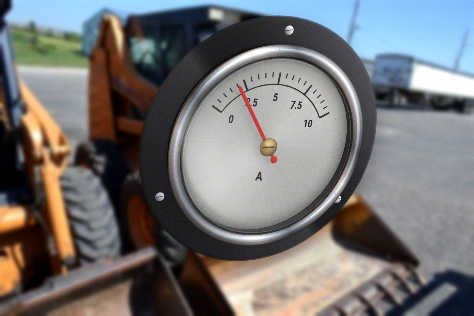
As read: **2** A
